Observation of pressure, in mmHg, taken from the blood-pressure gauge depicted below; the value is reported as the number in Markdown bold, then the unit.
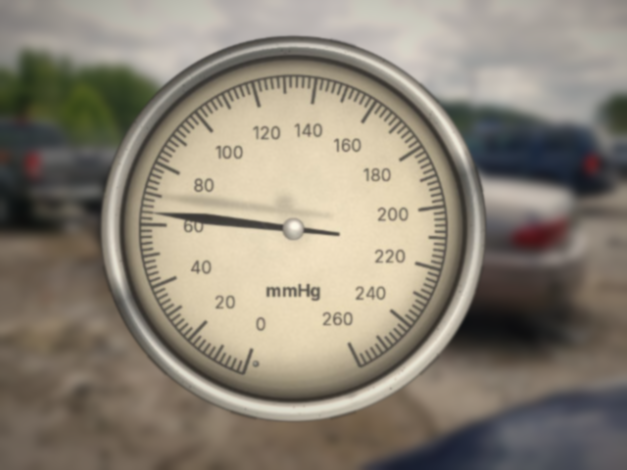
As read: **64** mmHg
